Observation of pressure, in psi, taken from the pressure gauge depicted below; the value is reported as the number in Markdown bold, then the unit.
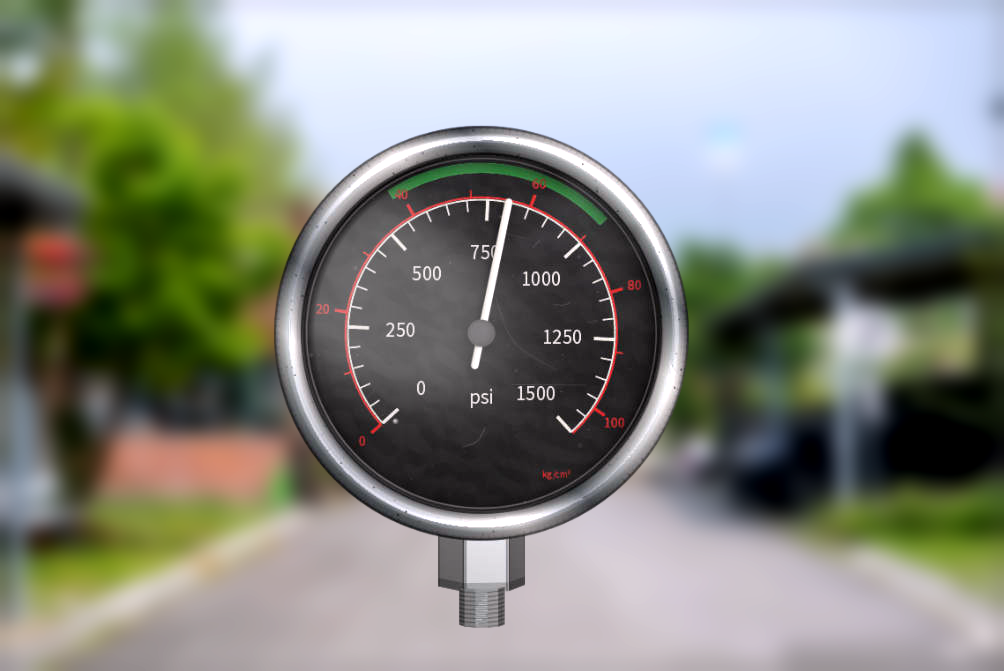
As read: **800** psi
